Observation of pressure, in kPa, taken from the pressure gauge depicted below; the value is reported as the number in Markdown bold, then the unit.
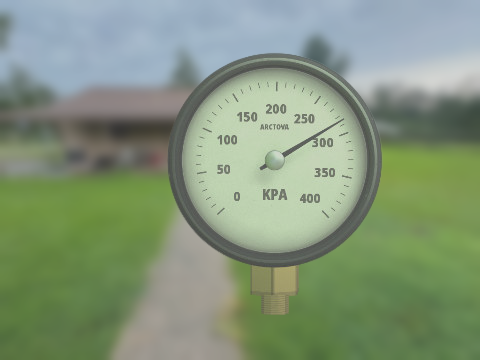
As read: **285** kPa
